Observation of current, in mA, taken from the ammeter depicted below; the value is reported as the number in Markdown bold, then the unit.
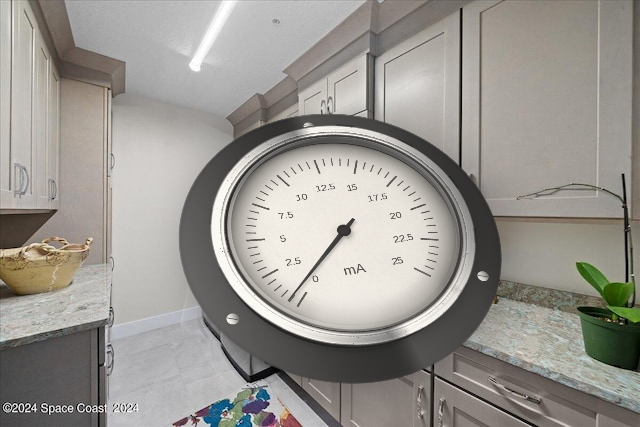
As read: **0.5** mA
